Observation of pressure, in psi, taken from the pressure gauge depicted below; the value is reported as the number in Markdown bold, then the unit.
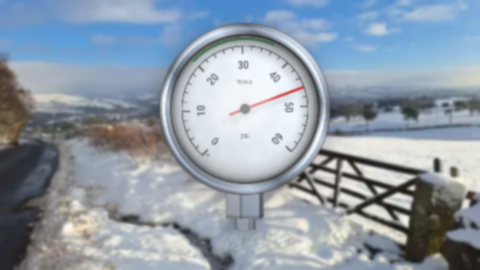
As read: **46** psi
